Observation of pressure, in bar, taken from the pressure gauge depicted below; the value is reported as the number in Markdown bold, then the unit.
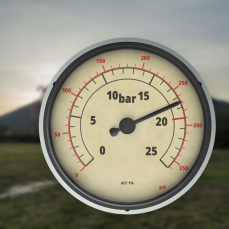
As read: **18.5** bar
